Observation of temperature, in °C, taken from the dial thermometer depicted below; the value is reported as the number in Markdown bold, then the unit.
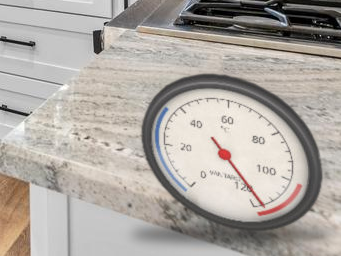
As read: **116** °C
